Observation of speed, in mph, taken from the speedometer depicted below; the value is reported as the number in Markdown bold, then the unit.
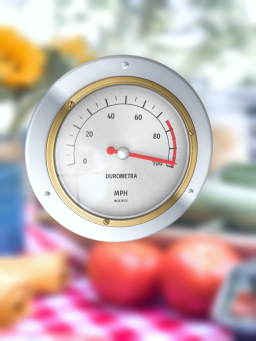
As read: **97.5** mph
